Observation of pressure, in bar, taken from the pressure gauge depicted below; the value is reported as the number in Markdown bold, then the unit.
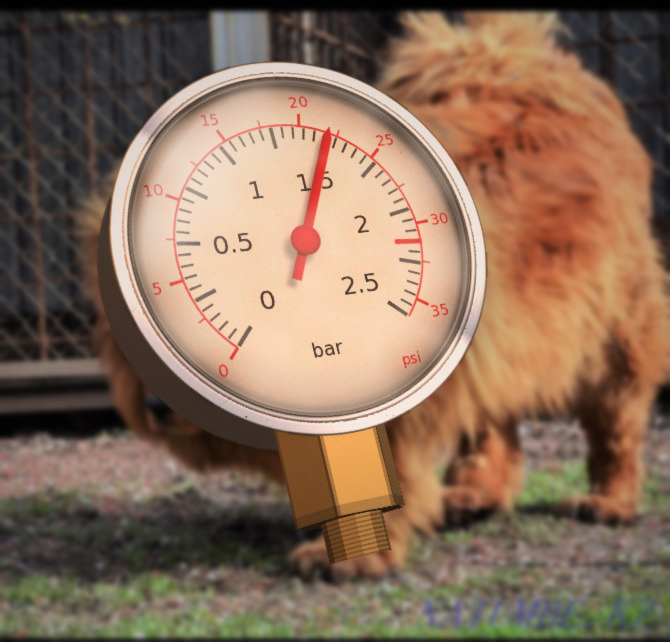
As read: **1.5** bar
